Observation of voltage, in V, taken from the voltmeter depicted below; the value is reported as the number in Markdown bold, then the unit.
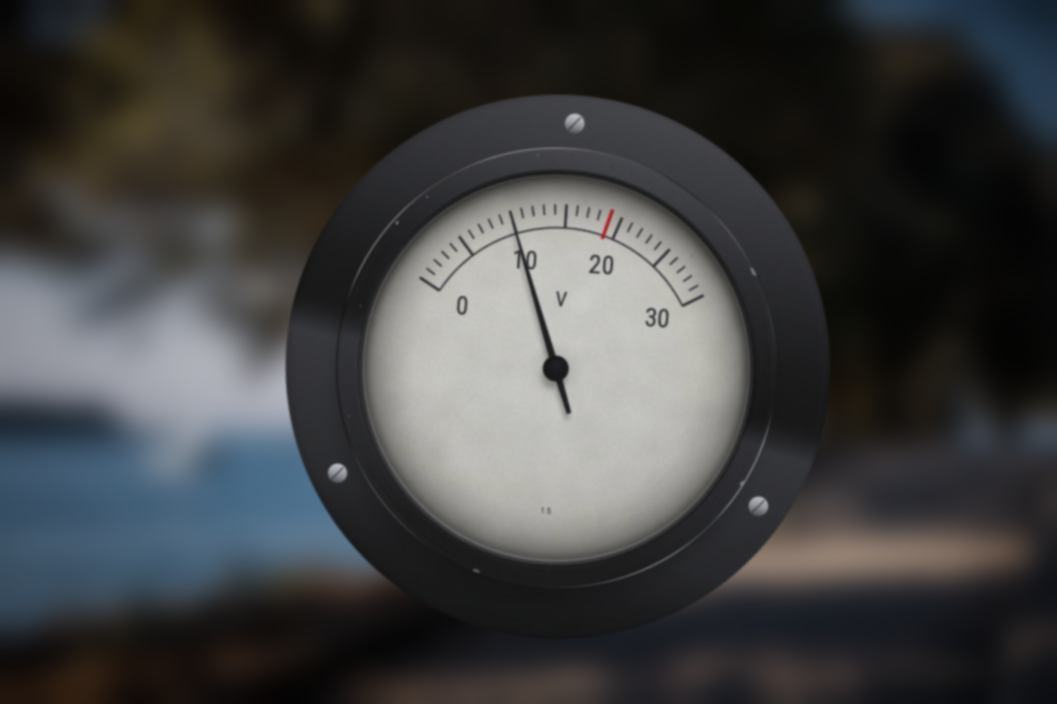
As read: **10** V
